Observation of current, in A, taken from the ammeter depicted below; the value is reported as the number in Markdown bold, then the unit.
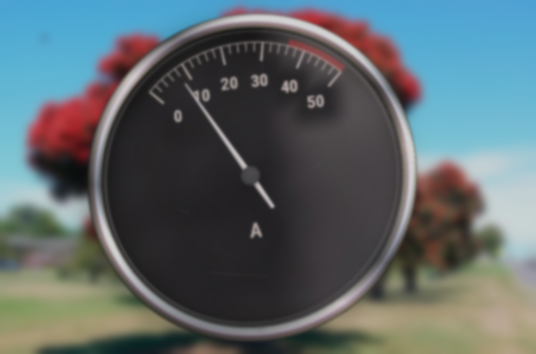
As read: **8** A
